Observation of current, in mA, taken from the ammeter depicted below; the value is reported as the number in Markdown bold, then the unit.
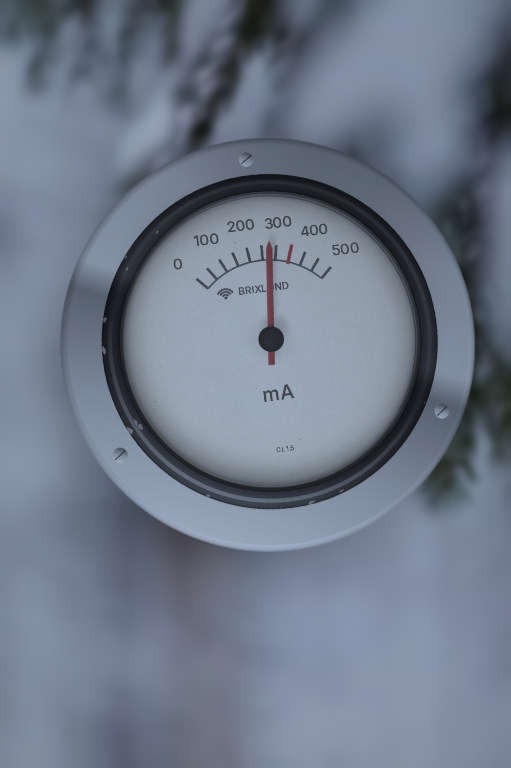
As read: **275** mA
